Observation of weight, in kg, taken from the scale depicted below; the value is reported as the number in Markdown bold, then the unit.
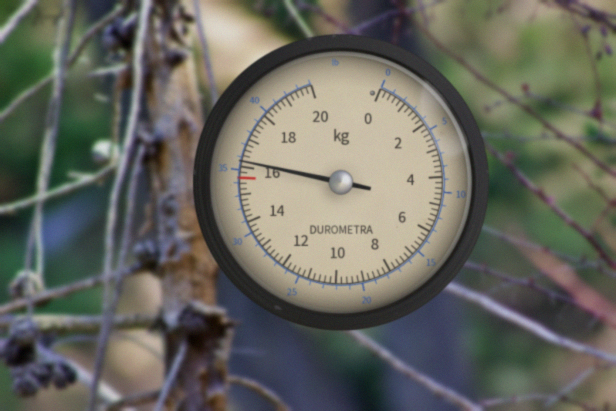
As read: **16.2** kg
